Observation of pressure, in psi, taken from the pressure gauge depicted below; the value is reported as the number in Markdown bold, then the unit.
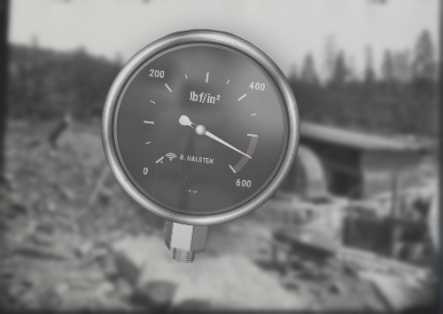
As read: **550** psi
